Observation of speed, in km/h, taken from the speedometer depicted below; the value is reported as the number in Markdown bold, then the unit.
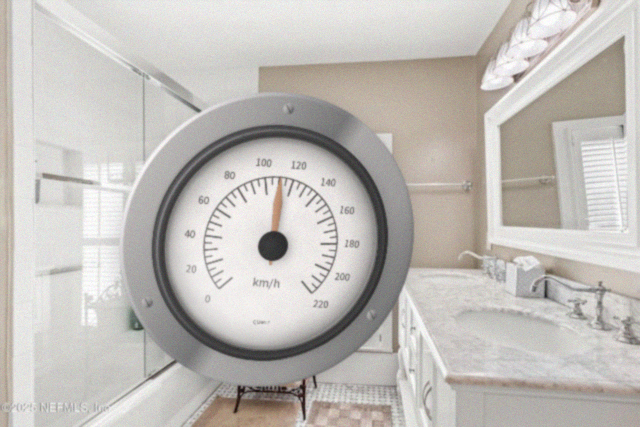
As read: **110** km/h
